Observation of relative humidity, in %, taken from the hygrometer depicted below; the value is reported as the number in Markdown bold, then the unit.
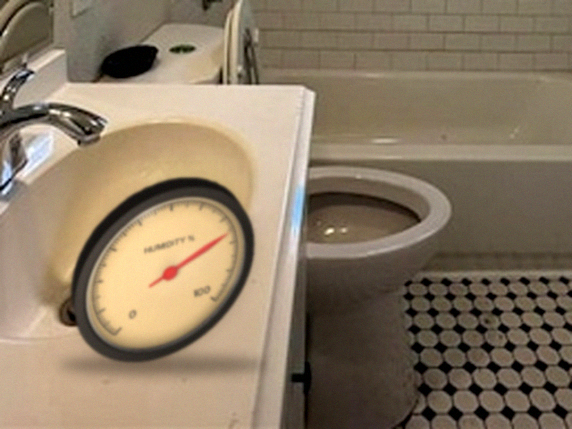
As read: **75** %
